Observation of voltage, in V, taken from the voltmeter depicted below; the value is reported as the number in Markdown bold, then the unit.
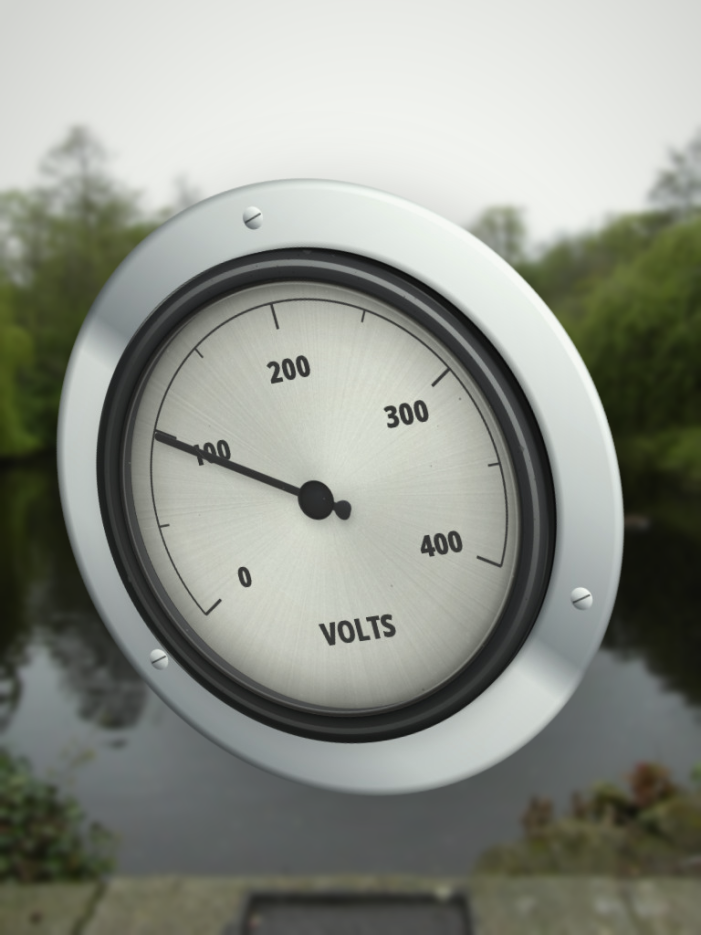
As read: **100** V
